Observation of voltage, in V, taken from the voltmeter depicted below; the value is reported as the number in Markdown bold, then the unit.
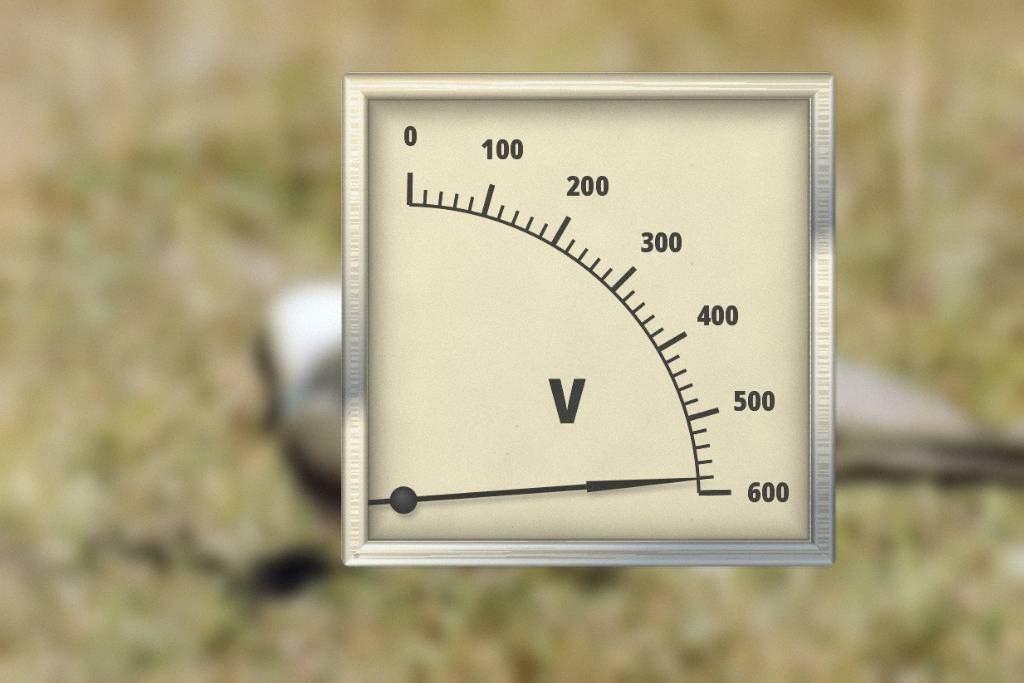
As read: **580** V
